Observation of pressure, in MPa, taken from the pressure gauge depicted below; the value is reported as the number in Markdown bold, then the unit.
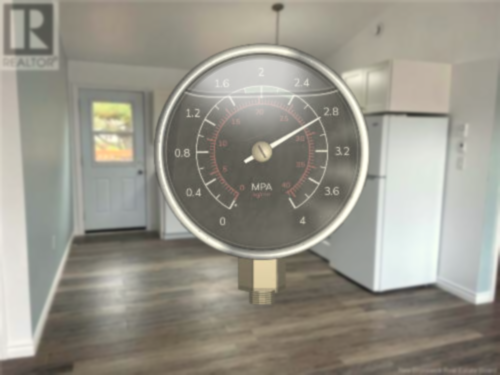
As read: **2.8** MPa
